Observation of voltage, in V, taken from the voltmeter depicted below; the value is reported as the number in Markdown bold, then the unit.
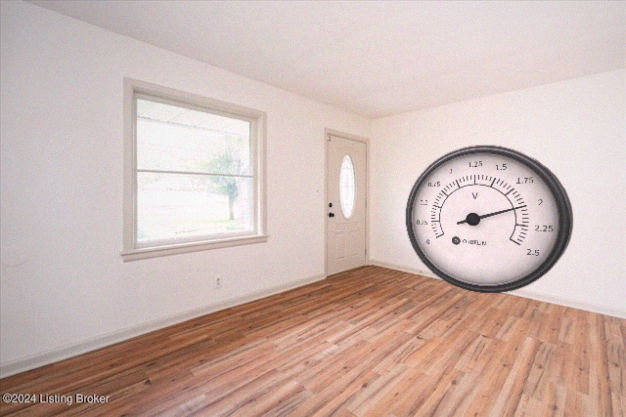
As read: **2** V
